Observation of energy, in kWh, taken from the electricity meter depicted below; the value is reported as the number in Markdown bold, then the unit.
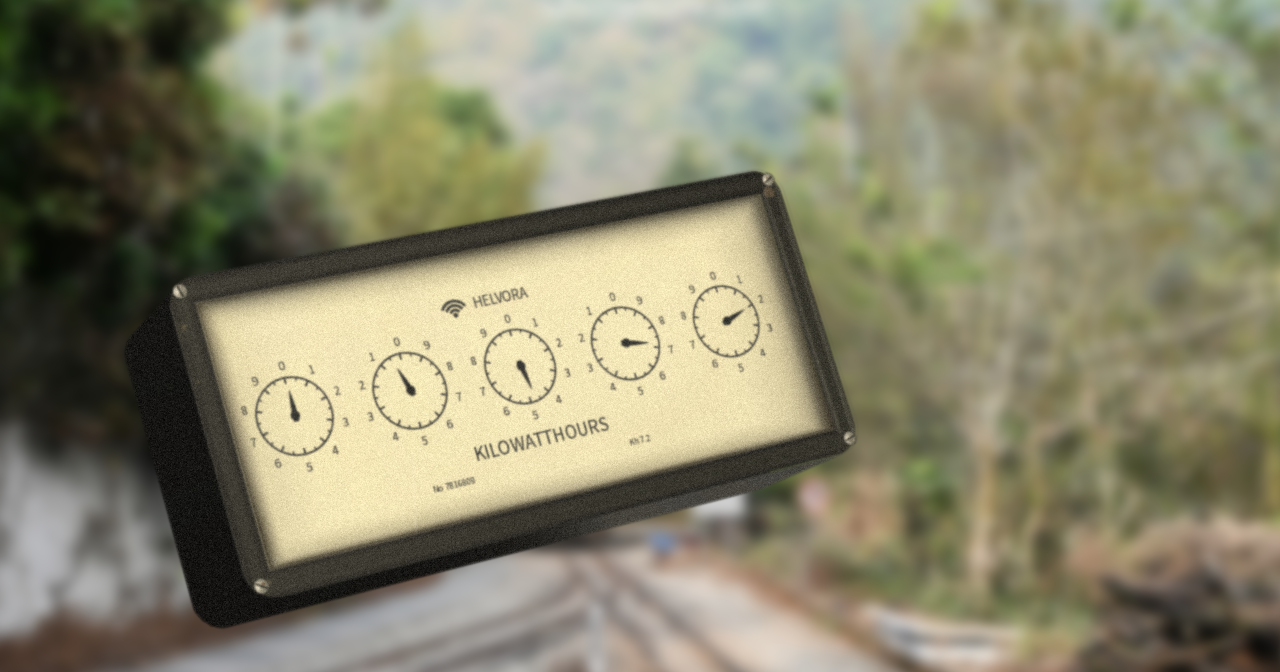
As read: **472** kWh
